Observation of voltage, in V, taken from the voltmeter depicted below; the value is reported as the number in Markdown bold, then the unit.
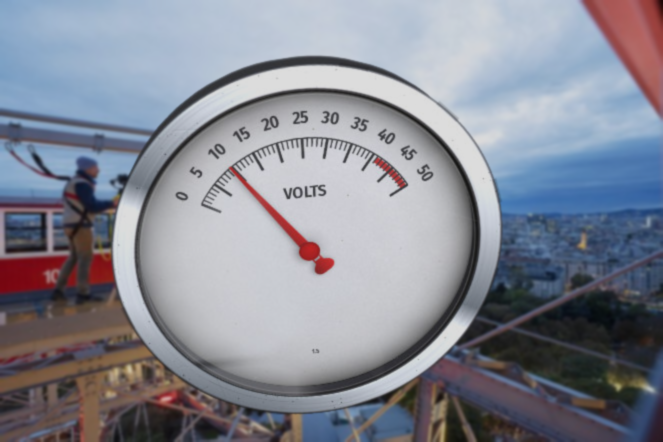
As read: **10** V
